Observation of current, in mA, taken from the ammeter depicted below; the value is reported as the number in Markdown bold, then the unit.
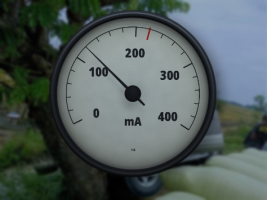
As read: **120** mA
